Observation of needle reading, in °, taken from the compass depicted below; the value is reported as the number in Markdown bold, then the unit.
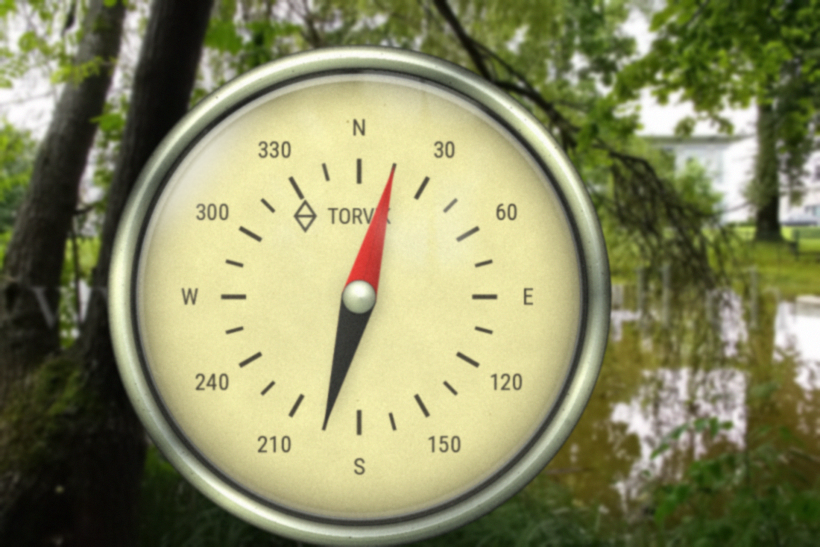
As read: **15** °
